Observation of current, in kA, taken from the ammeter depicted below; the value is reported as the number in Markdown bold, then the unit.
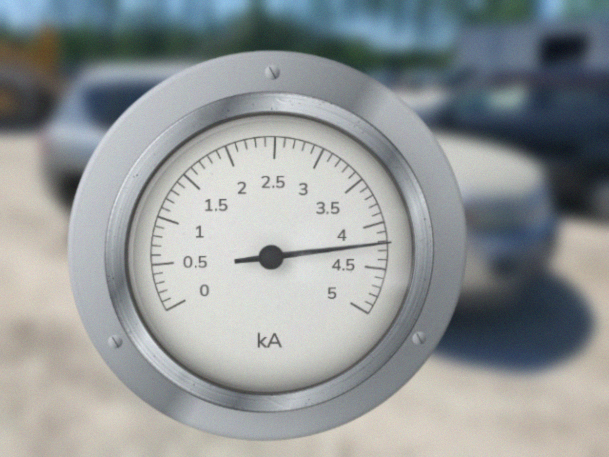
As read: **4.2** kA
